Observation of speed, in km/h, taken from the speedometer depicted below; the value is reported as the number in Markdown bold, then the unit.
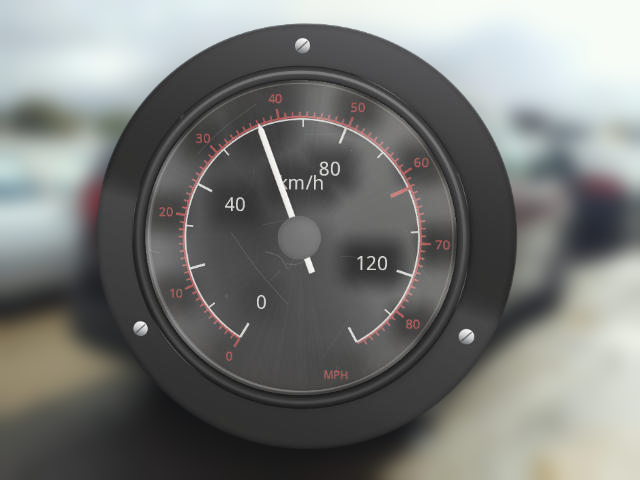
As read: **60** km/h
